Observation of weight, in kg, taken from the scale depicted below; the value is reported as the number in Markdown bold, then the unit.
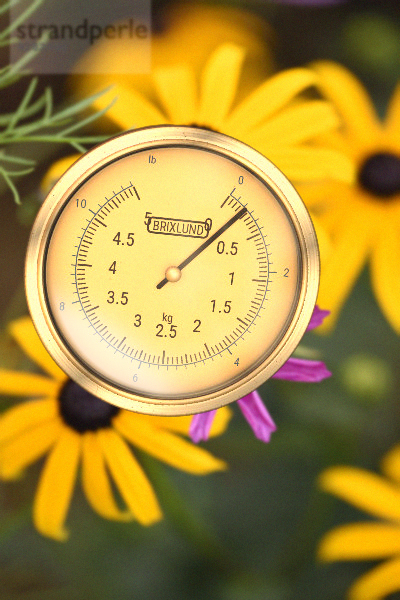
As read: **0.2** kg
